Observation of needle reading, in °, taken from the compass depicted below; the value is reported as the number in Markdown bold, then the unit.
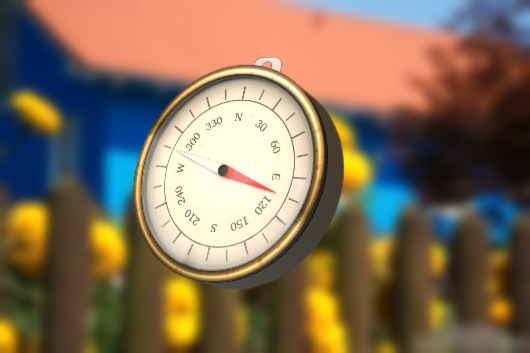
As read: **105** °
